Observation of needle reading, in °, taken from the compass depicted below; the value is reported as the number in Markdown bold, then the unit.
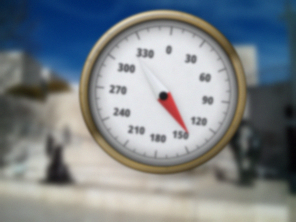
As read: **140** °
